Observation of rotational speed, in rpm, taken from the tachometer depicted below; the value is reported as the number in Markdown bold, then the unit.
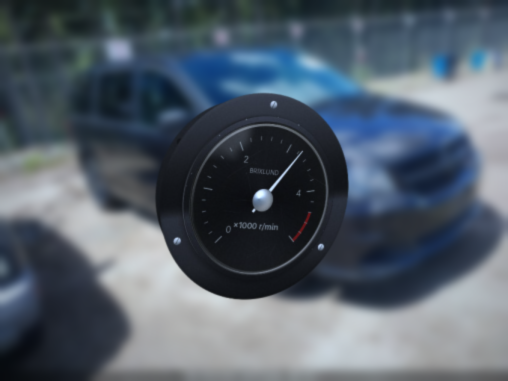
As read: **3200** rpm
